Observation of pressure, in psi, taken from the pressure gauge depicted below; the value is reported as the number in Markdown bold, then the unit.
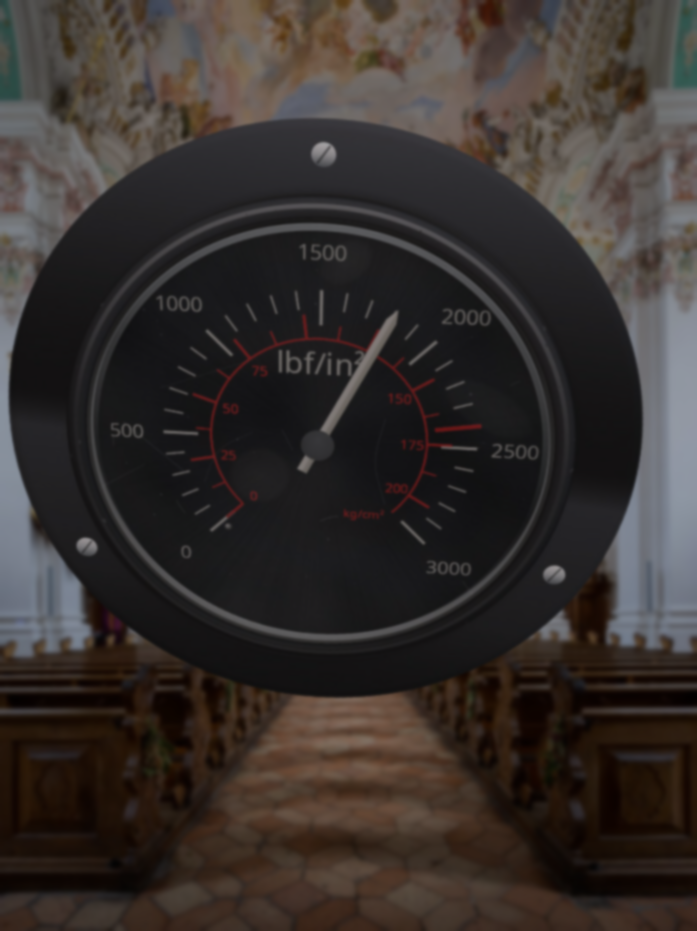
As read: **1800** psi
